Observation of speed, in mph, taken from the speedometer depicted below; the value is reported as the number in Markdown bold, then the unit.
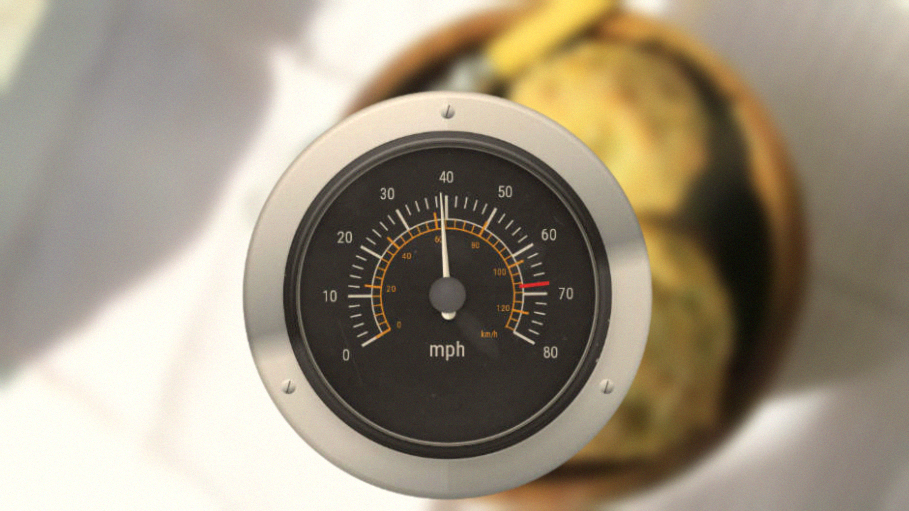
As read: **39** mph
